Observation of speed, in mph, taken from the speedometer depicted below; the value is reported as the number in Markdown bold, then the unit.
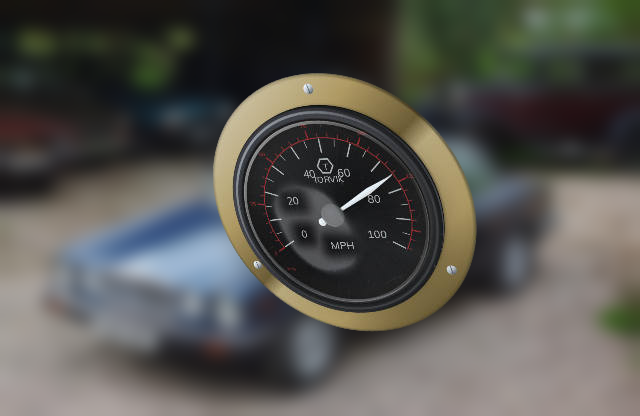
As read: **75** mph
